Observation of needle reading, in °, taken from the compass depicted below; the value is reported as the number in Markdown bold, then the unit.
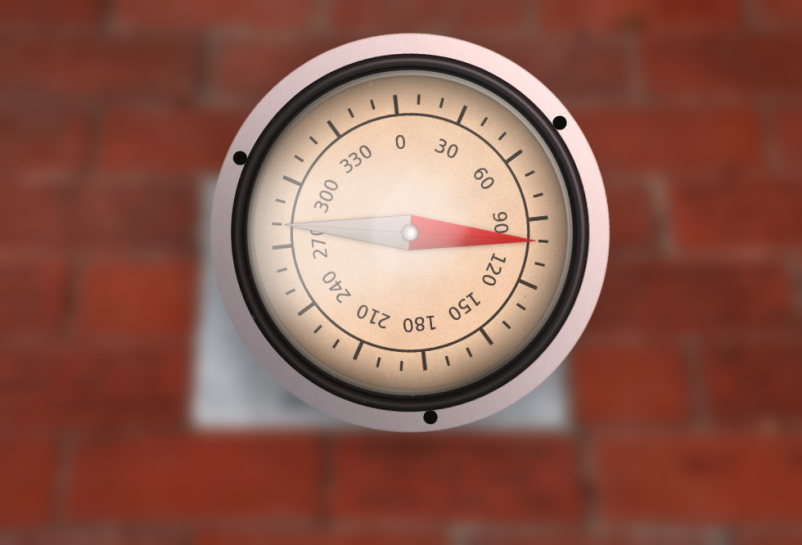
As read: **100** °
